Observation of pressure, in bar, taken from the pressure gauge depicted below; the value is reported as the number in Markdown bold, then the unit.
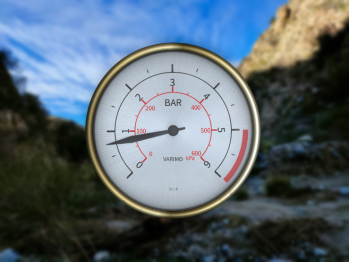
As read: **0.75** bar
